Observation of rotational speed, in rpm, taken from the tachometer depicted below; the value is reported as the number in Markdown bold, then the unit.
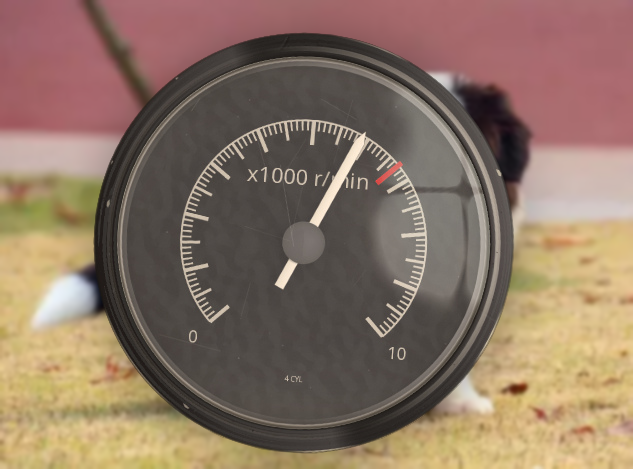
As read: **5900** rpm
